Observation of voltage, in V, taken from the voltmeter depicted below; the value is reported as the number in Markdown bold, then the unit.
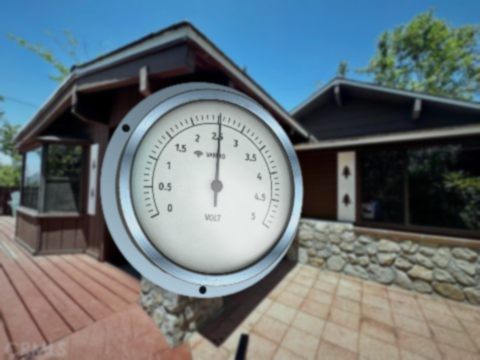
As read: **2.5** V
